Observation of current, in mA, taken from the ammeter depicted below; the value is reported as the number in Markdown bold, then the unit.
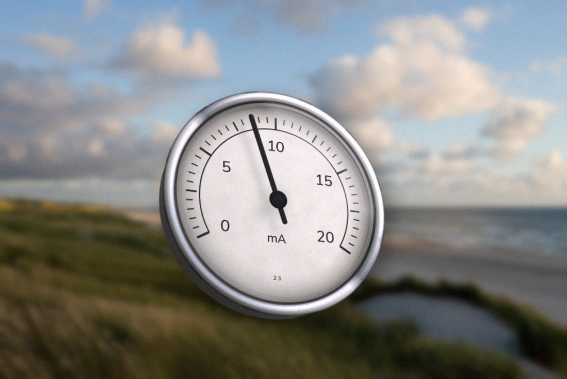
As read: **8.5** mA
